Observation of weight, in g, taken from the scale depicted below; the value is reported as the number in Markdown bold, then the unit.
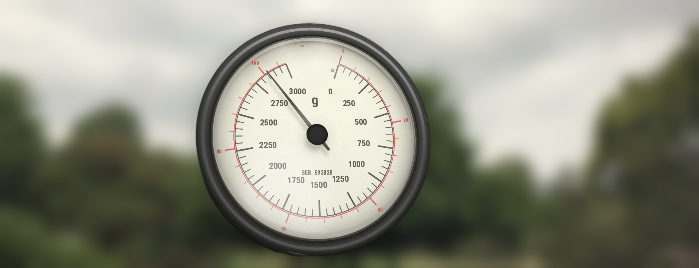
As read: **2850** g
